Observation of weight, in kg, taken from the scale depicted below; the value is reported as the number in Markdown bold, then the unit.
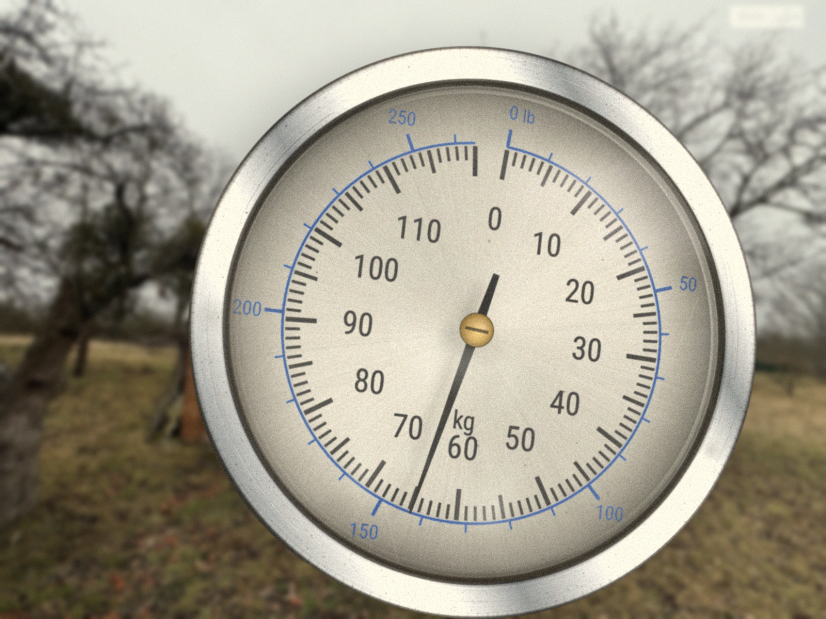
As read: **65** kg
